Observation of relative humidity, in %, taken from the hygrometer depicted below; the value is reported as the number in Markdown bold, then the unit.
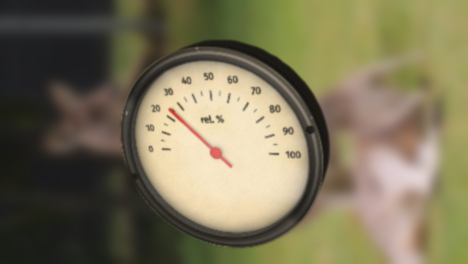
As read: **25** %
